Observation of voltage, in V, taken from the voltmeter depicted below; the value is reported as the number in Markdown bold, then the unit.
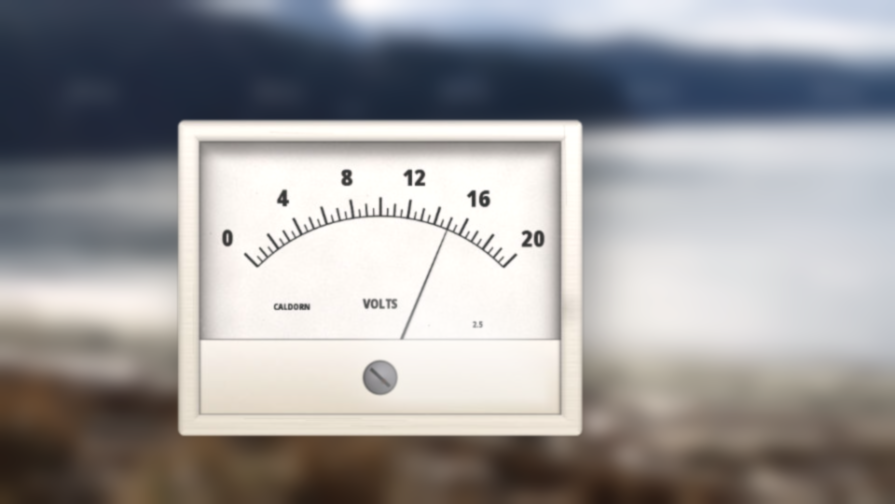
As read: **15** V
